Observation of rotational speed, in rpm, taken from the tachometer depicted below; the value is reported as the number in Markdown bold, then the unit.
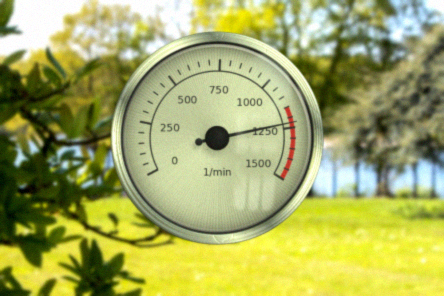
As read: **1225** rpm
